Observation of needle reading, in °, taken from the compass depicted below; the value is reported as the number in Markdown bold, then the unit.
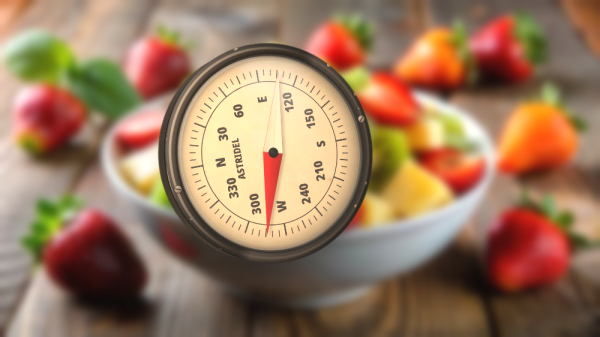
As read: **285** °
